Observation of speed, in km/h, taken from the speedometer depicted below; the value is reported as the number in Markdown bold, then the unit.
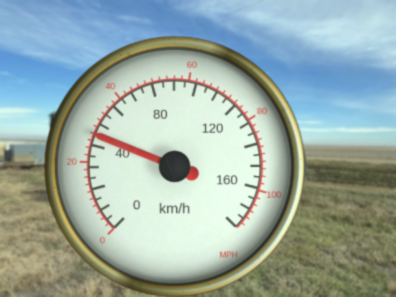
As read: **45** km/h
